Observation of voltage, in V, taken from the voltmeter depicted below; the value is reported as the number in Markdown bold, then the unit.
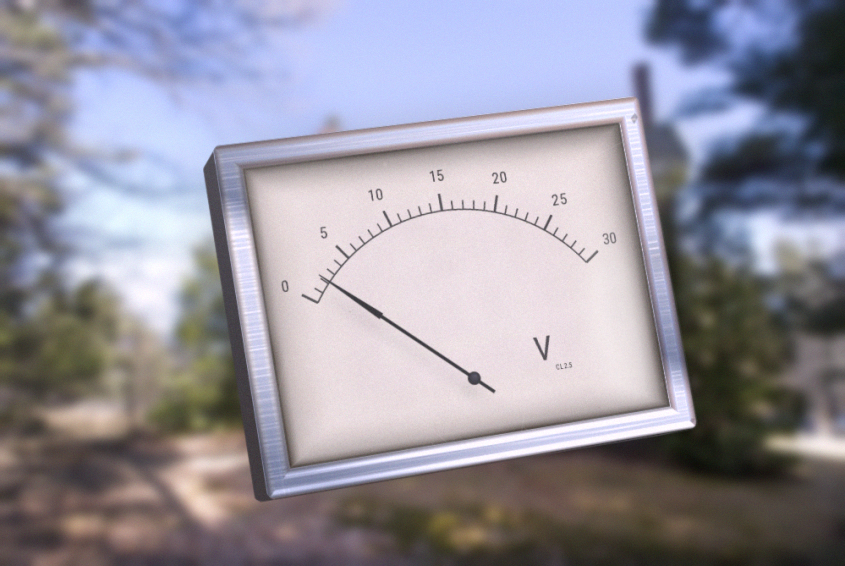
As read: **2** V
